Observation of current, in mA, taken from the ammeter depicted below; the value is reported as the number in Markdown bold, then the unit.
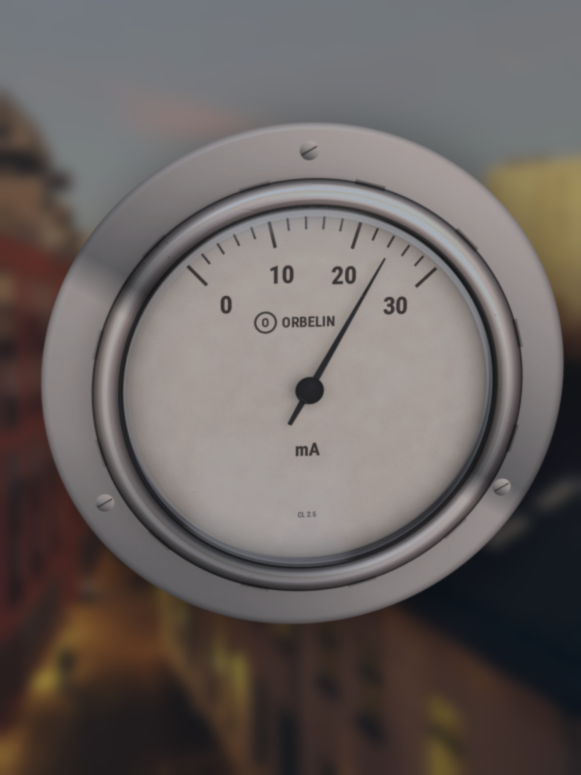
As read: **24** mA
